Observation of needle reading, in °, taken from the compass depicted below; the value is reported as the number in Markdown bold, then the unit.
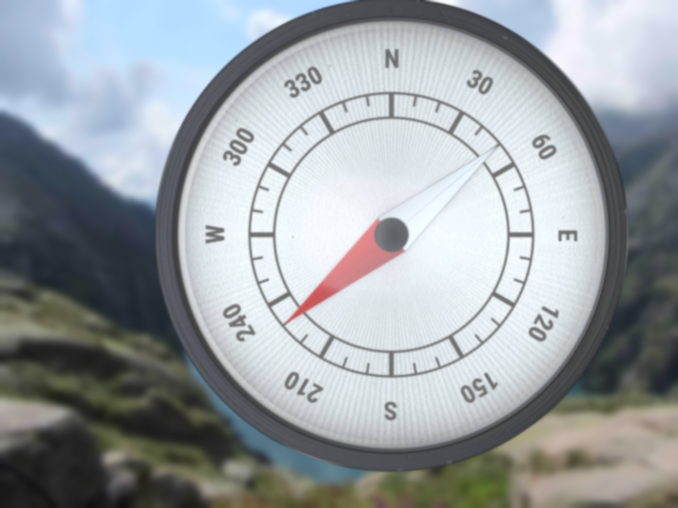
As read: **230** °
